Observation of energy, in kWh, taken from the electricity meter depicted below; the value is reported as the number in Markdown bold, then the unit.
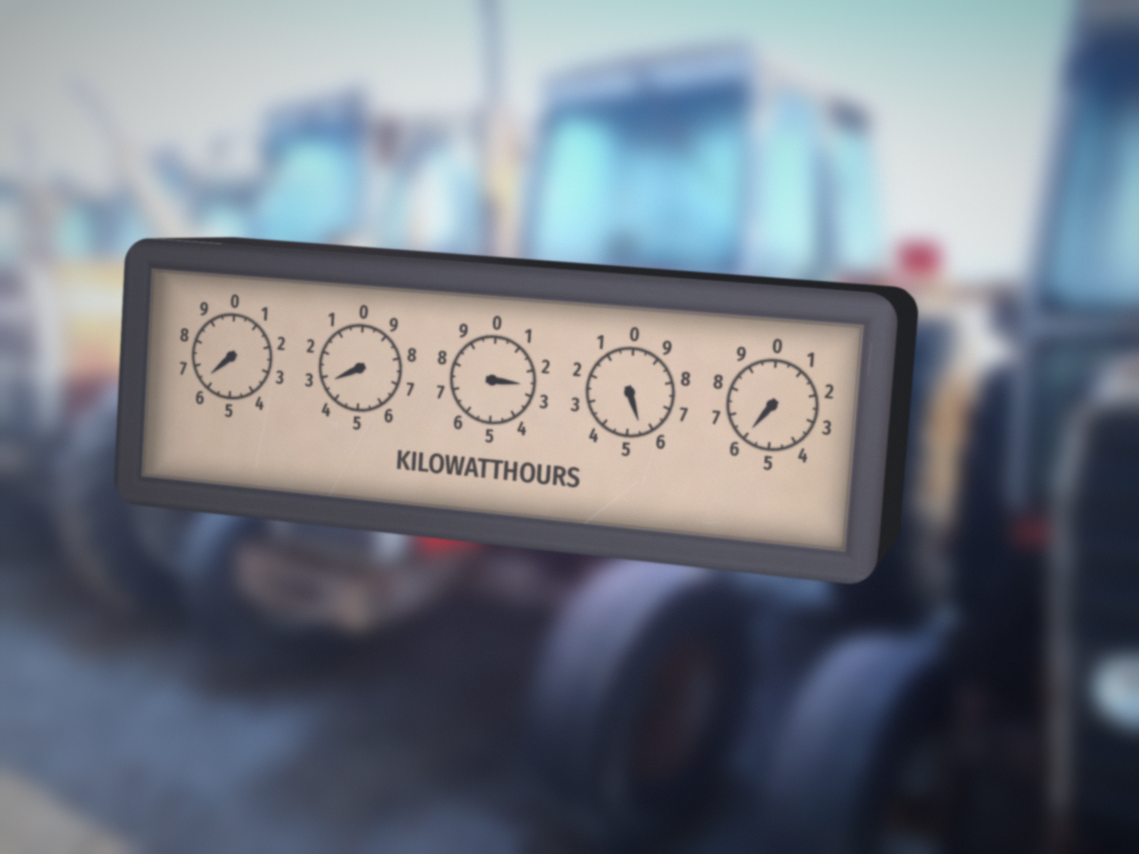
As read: **63256** kWh
